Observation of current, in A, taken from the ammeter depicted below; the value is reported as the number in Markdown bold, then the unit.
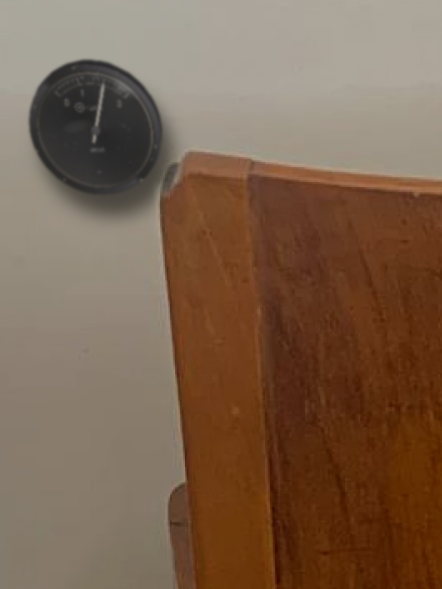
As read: **2** A
